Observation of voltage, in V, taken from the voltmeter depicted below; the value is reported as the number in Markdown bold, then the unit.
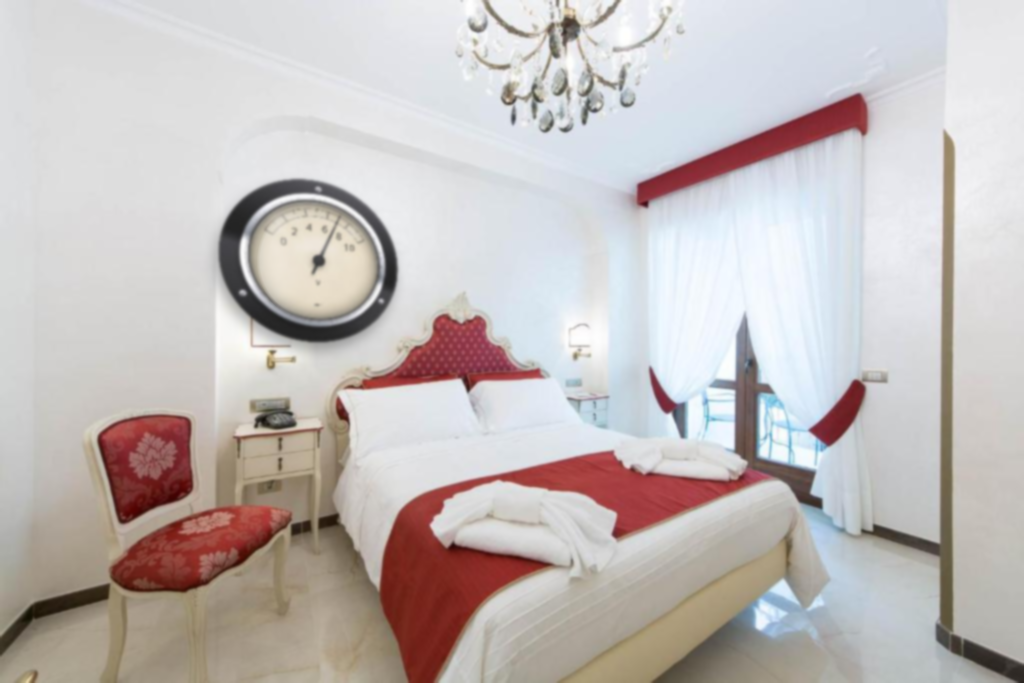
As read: **7** V
